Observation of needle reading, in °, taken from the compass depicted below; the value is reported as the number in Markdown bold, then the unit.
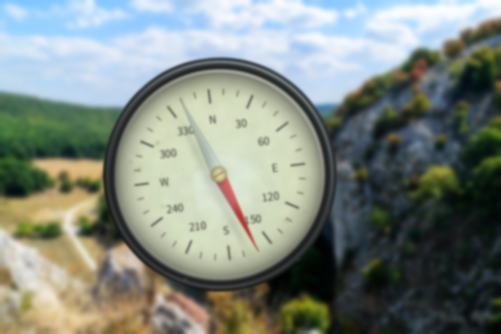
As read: **160** °
